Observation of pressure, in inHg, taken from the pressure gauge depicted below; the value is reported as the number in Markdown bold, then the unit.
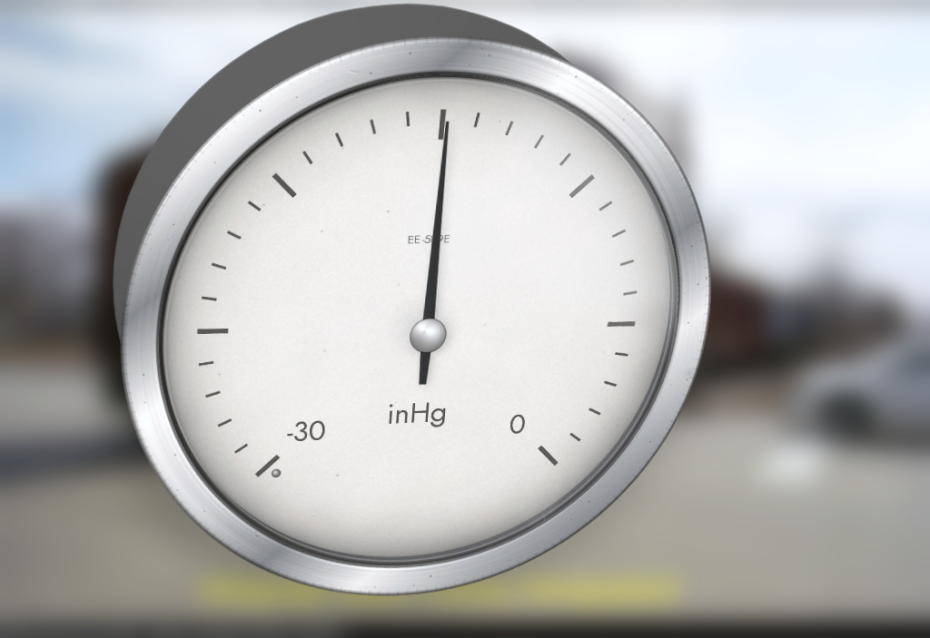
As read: **-15** inHg
